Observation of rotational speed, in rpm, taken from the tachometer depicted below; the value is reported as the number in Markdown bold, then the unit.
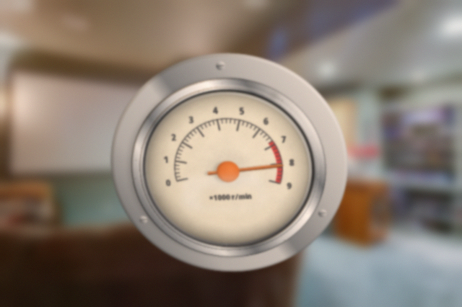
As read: **8000** rpm
